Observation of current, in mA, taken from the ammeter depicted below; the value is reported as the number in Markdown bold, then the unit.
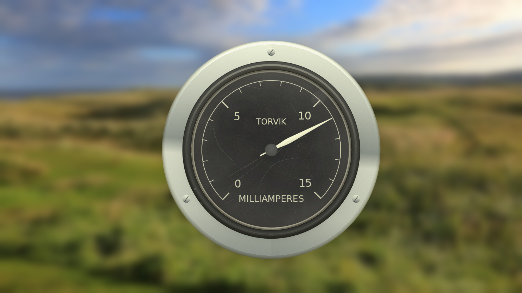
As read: **11** mA
